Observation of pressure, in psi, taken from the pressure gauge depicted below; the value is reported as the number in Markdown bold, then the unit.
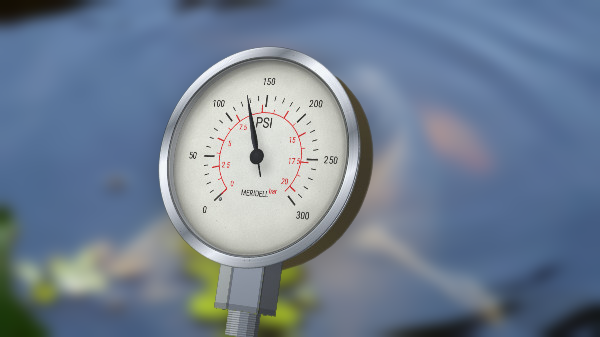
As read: **130** psi
